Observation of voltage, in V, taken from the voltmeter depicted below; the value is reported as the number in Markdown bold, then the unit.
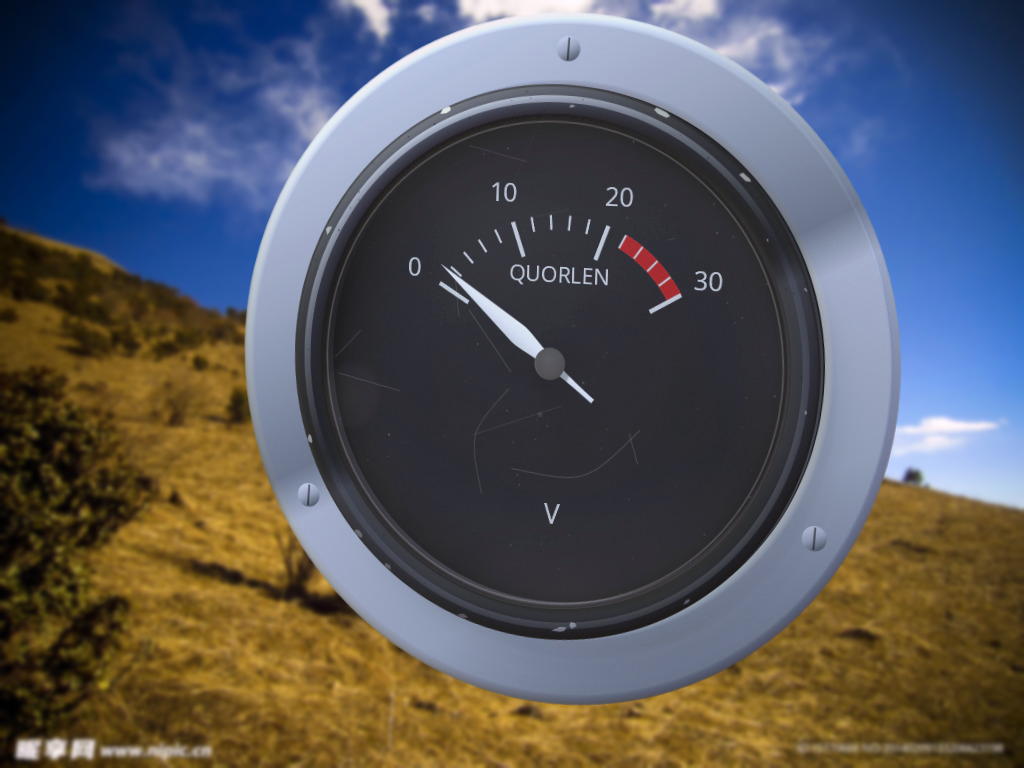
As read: **2** V
